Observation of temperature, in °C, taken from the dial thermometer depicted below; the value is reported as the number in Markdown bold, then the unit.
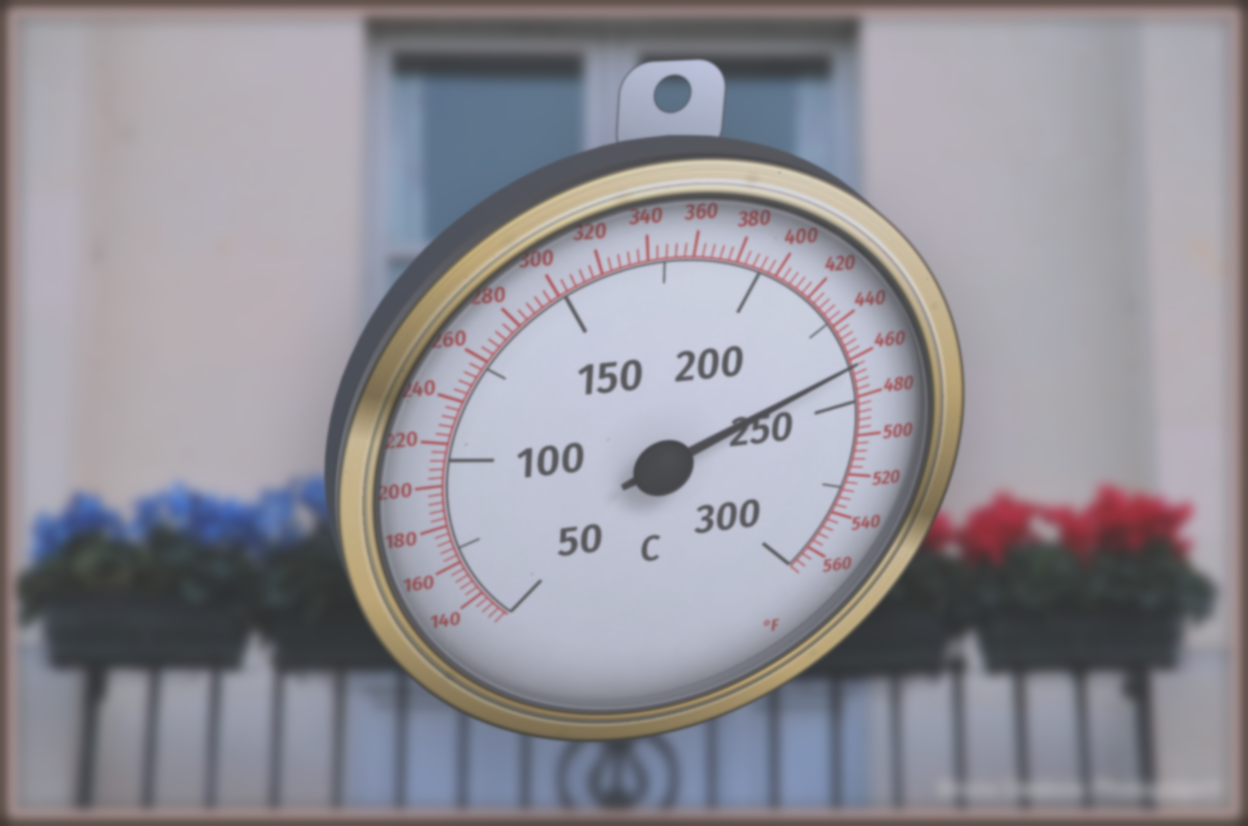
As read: **237.5** °C
